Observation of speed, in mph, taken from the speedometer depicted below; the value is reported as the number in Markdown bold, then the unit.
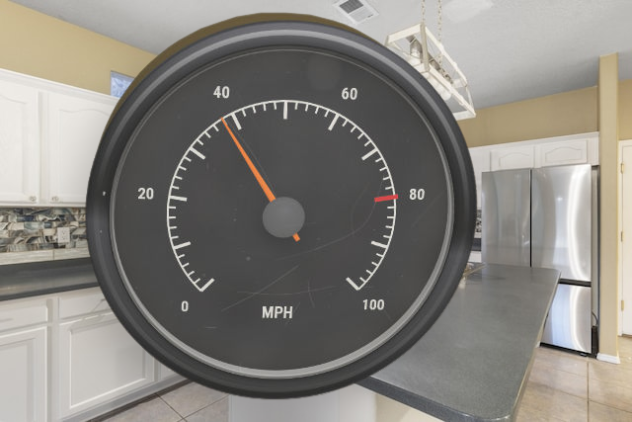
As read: **38** mph
